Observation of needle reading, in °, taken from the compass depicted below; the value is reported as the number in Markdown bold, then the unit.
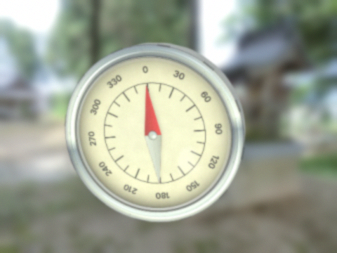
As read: **0** °
